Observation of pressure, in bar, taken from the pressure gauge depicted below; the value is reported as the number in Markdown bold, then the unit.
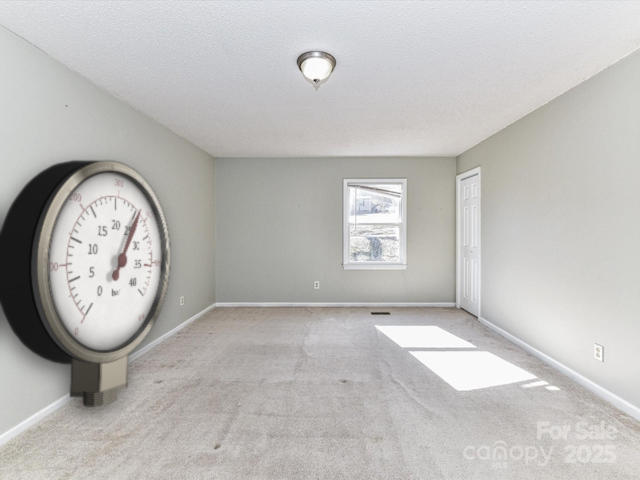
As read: **25** bar
